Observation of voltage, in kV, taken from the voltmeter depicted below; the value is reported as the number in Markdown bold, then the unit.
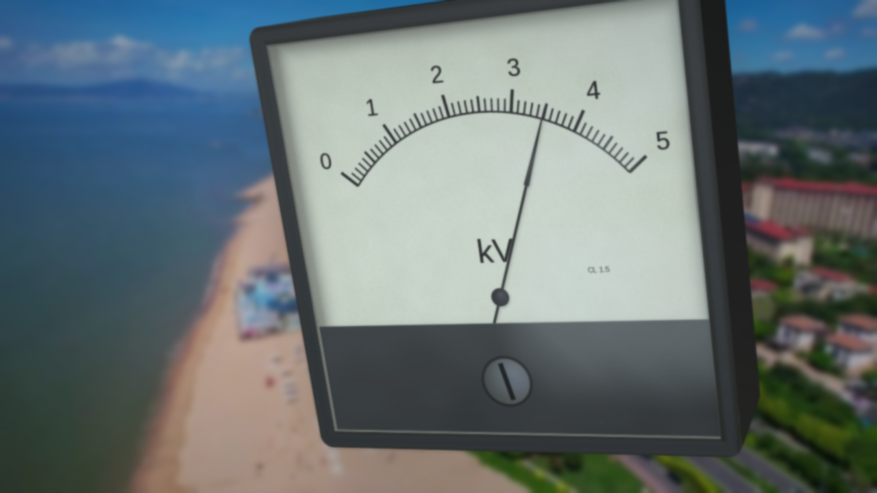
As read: **3.5** kV
